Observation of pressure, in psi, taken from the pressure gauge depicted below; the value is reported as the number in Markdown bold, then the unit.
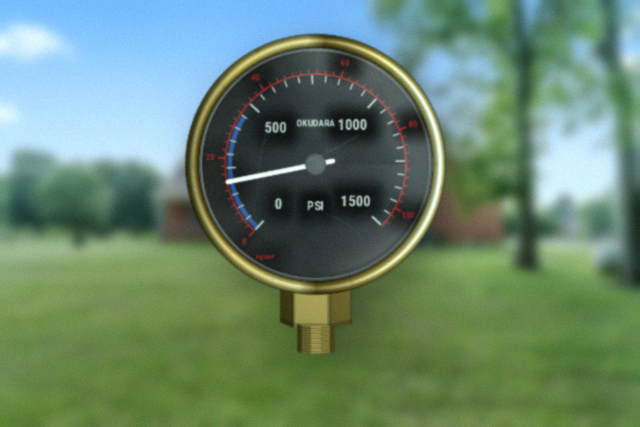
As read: **200** psi
